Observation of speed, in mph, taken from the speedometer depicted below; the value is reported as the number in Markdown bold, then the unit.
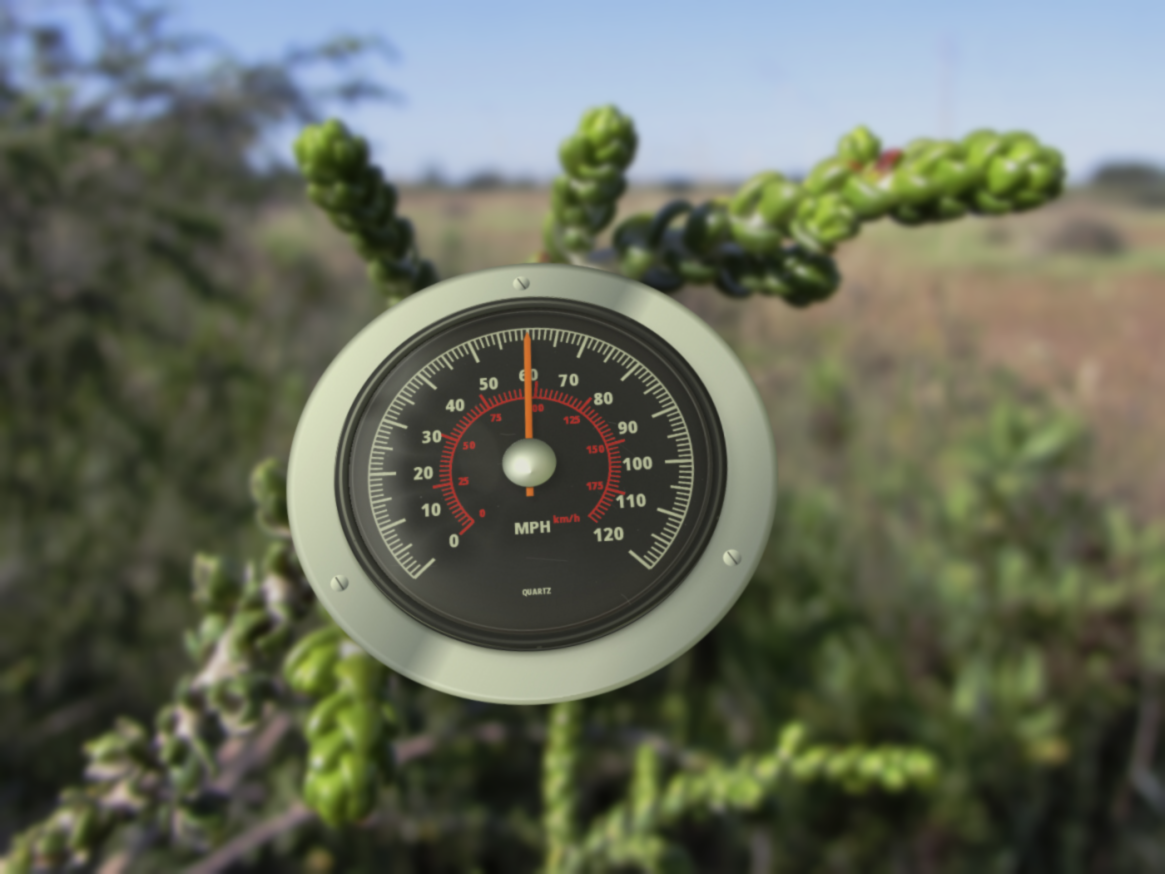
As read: **60** mph
